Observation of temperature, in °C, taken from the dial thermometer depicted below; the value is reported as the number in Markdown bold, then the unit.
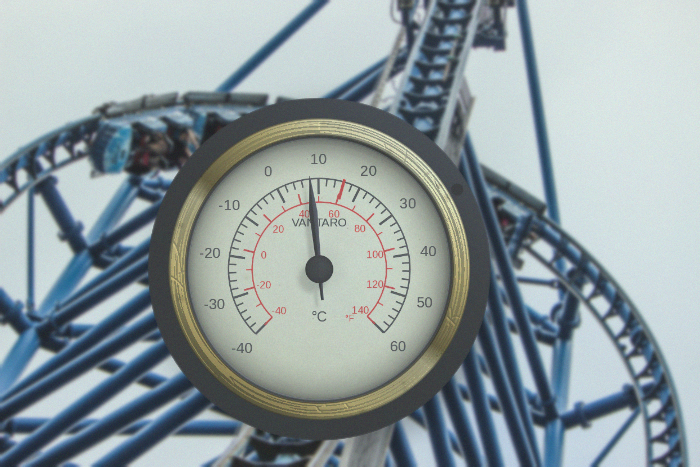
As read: **8** °C
